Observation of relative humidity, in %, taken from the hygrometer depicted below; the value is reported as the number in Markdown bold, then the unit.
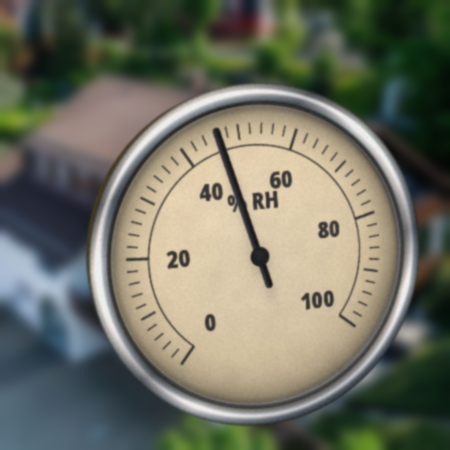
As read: **46** %
